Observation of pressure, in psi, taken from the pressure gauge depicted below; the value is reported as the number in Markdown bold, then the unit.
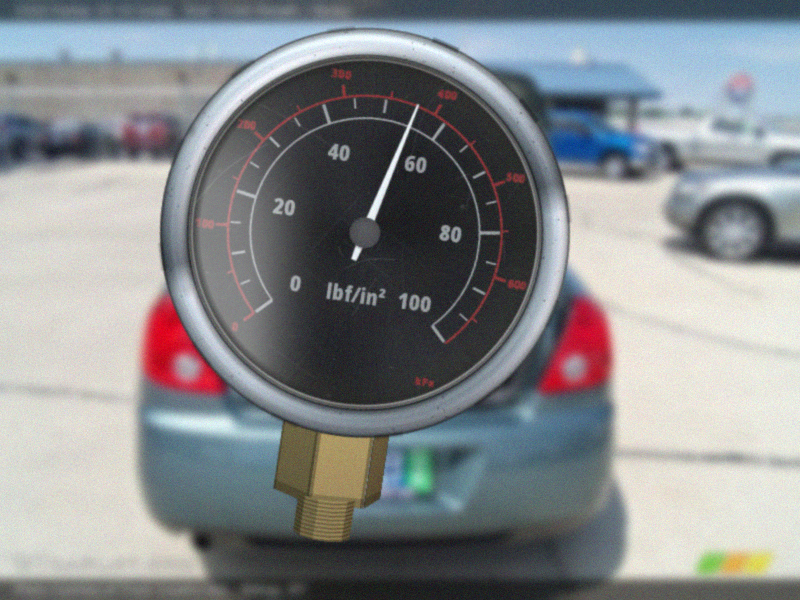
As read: **55** psi
